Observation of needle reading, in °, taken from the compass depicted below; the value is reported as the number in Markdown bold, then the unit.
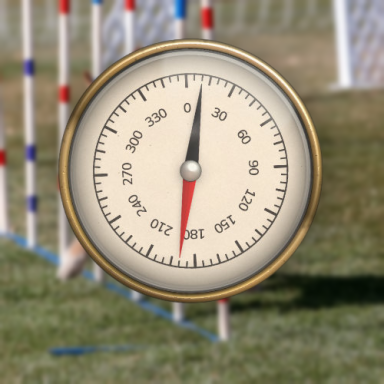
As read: **190** °
